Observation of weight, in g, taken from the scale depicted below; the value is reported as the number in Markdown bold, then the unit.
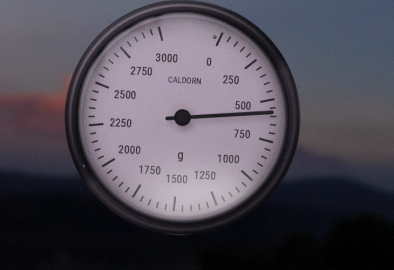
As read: **575** g
